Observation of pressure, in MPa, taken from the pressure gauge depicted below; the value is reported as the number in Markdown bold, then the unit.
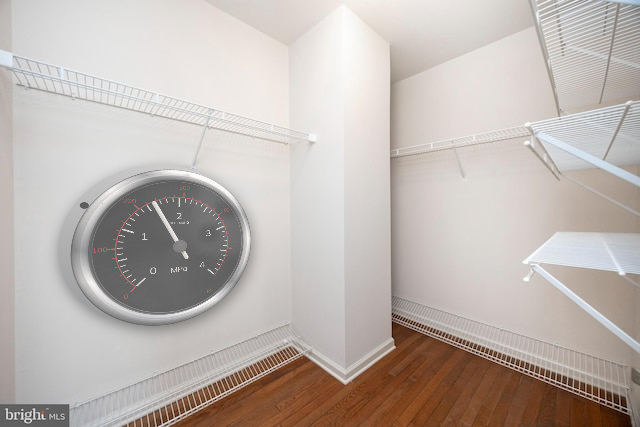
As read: **1.6** MPa
